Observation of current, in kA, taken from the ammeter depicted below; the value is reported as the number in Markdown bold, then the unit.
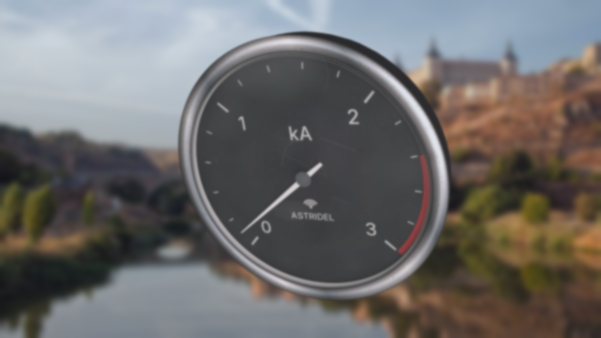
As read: **0.1** kA
